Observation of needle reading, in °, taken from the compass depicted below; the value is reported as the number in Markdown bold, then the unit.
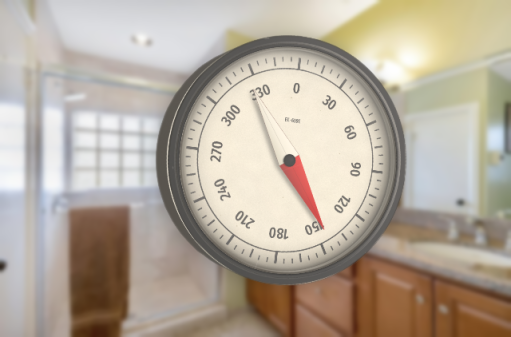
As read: **145** °
